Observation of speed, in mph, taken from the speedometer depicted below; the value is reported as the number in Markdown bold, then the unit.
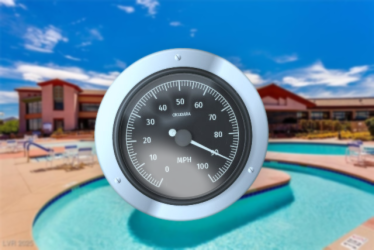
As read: **90** mph
